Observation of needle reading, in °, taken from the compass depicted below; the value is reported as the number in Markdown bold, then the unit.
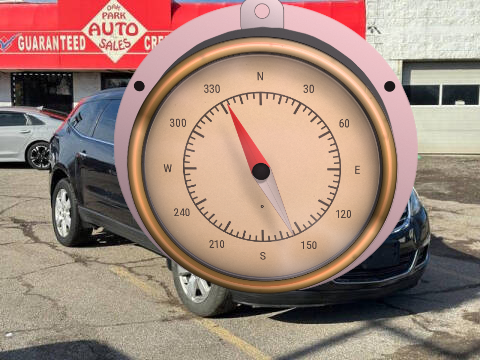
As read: **335** °
